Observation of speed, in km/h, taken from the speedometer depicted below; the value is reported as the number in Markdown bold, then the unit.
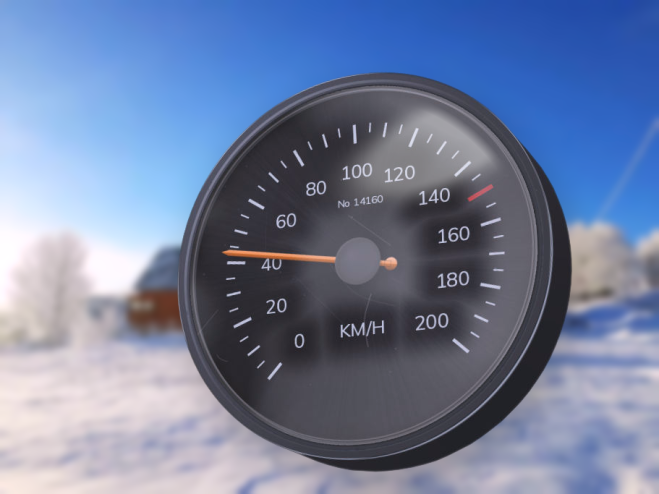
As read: **42.5** km/h
